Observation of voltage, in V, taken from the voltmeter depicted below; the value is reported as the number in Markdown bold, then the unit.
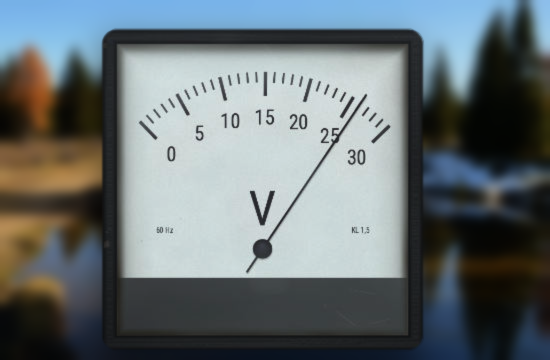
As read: **26** V
